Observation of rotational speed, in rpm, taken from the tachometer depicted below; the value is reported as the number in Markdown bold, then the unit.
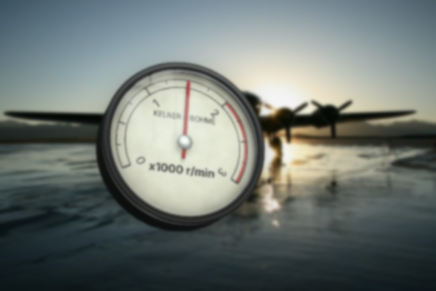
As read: **1500** rpm
